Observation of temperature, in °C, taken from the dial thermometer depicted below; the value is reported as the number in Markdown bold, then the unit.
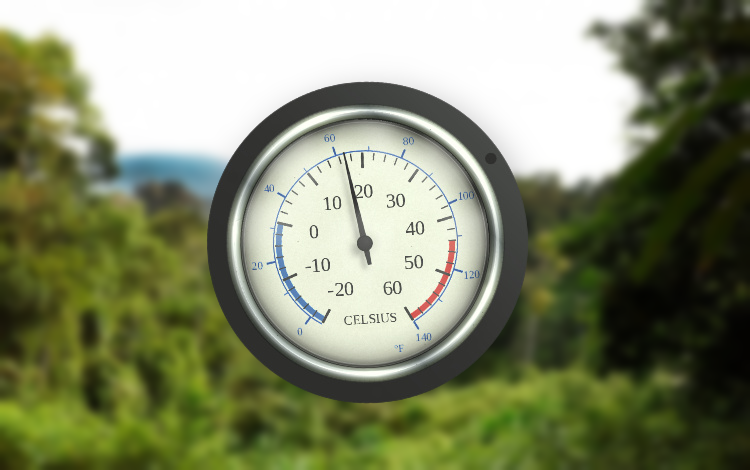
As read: **17** °C
